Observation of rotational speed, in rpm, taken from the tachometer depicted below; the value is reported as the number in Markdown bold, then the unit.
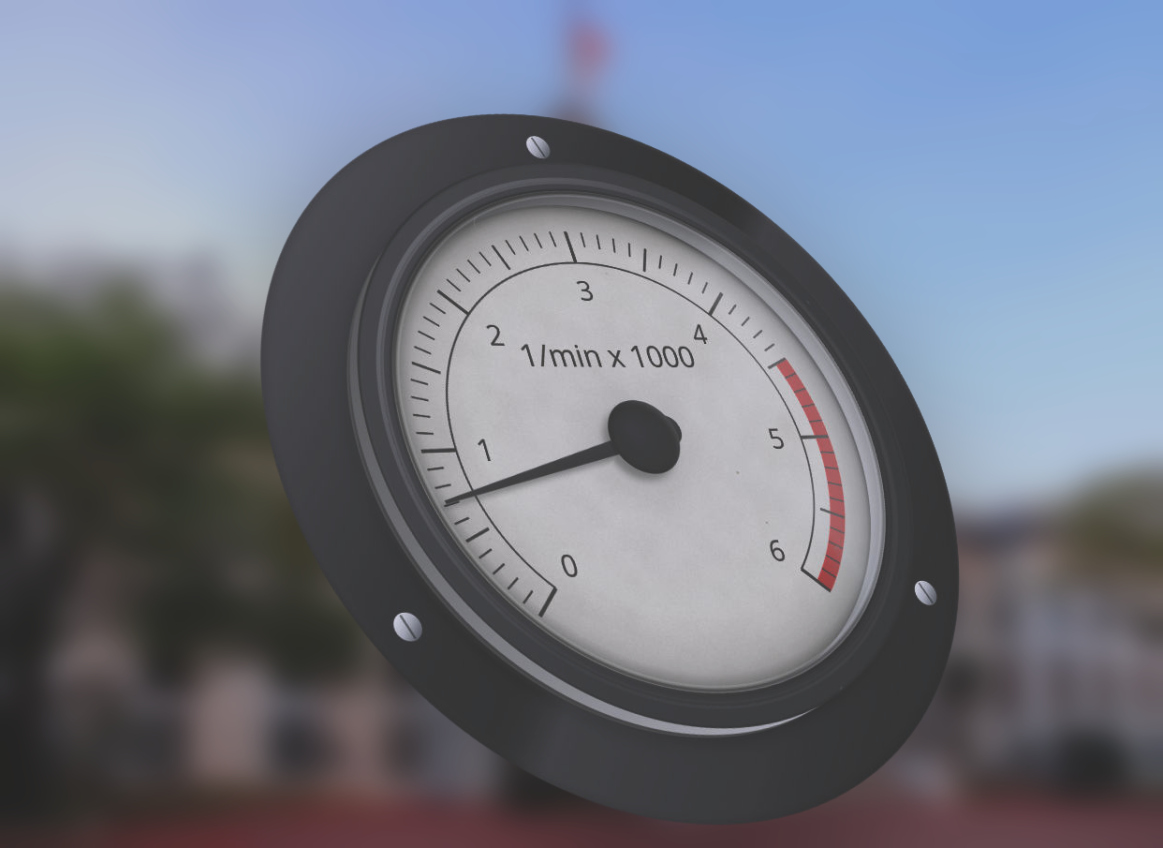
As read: **700** rpm
